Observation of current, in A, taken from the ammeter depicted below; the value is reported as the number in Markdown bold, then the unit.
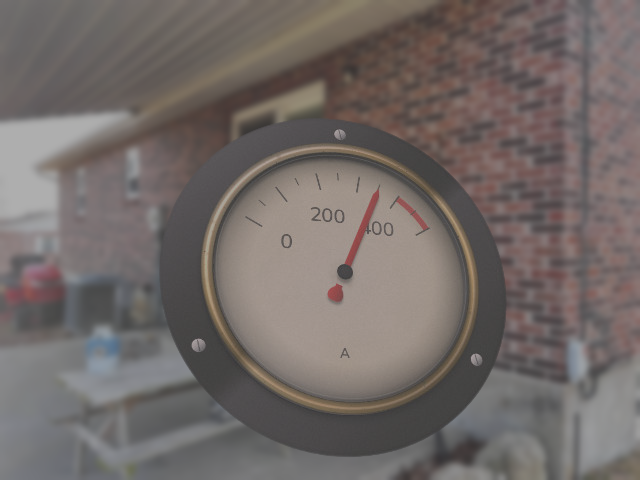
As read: **350** A
